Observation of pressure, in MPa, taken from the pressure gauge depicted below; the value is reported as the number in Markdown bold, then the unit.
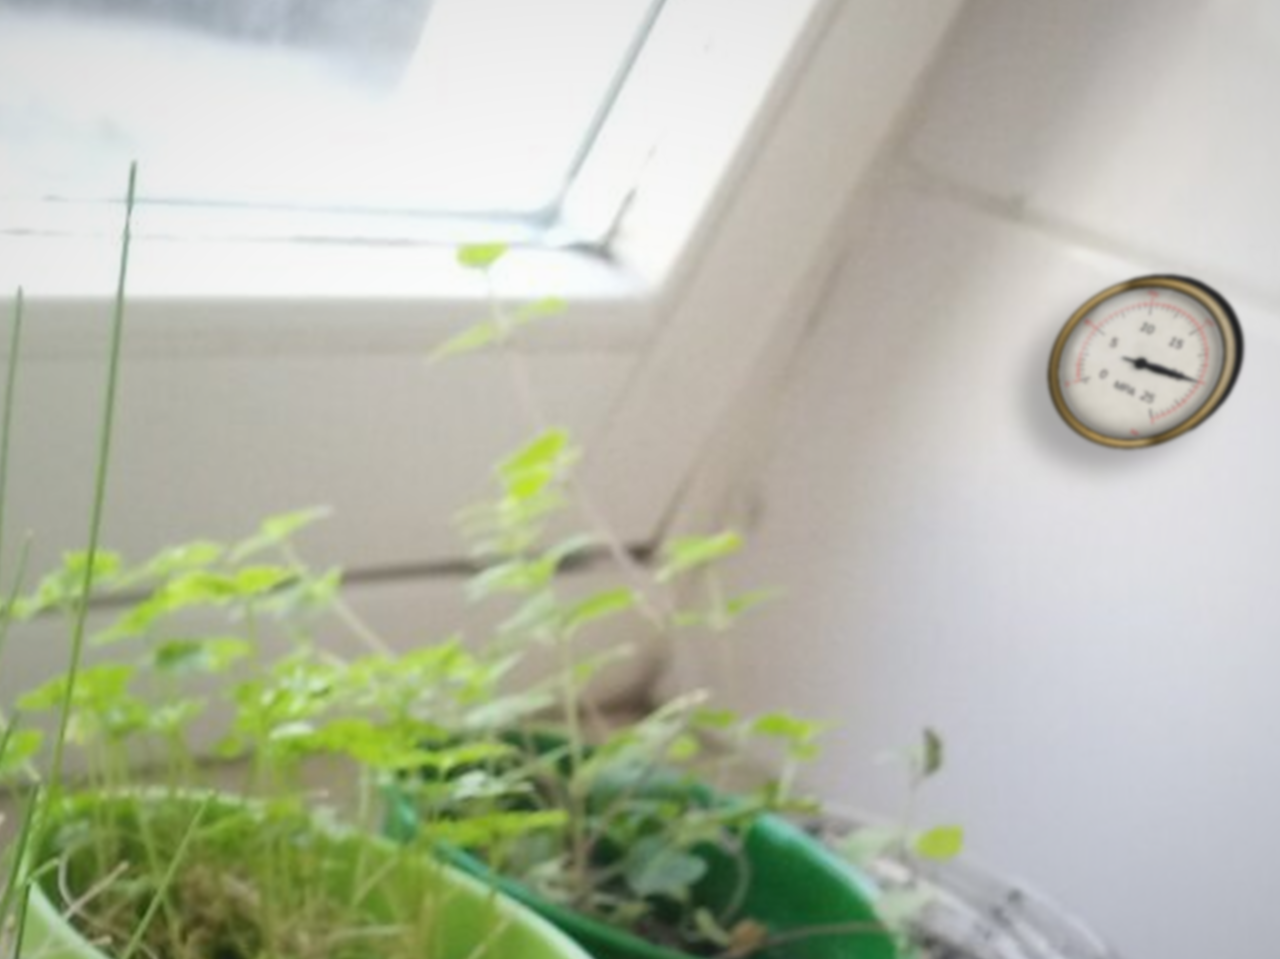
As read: **20** MPa
